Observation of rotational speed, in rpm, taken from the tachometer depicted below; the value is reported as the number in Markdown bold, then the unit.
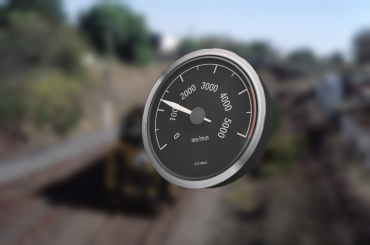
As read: **1250** rpm
